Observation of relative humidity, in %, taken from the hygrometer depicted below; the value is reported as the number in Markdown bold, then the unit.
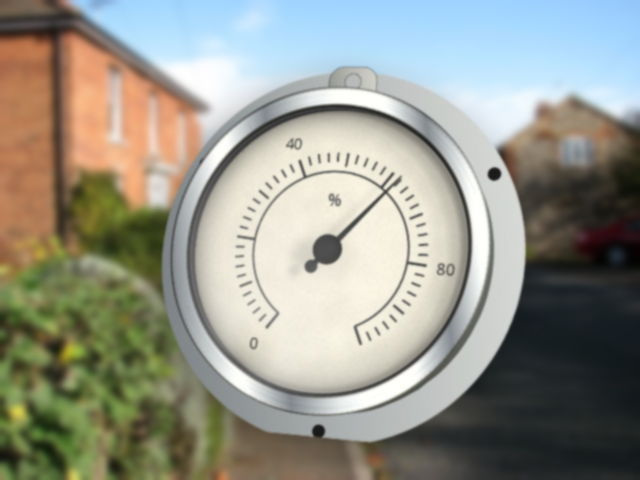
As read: **62** %
